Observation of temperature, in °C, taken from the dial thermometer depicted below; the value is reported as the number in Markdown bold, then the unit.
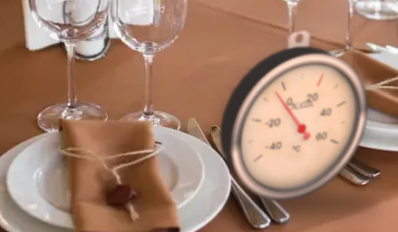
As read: **-5** °C
